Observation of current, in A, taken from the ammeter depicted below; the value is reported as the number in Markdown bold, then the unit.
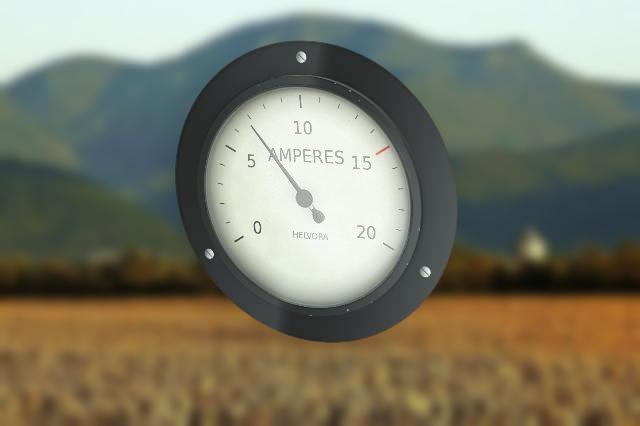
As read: **7** A
